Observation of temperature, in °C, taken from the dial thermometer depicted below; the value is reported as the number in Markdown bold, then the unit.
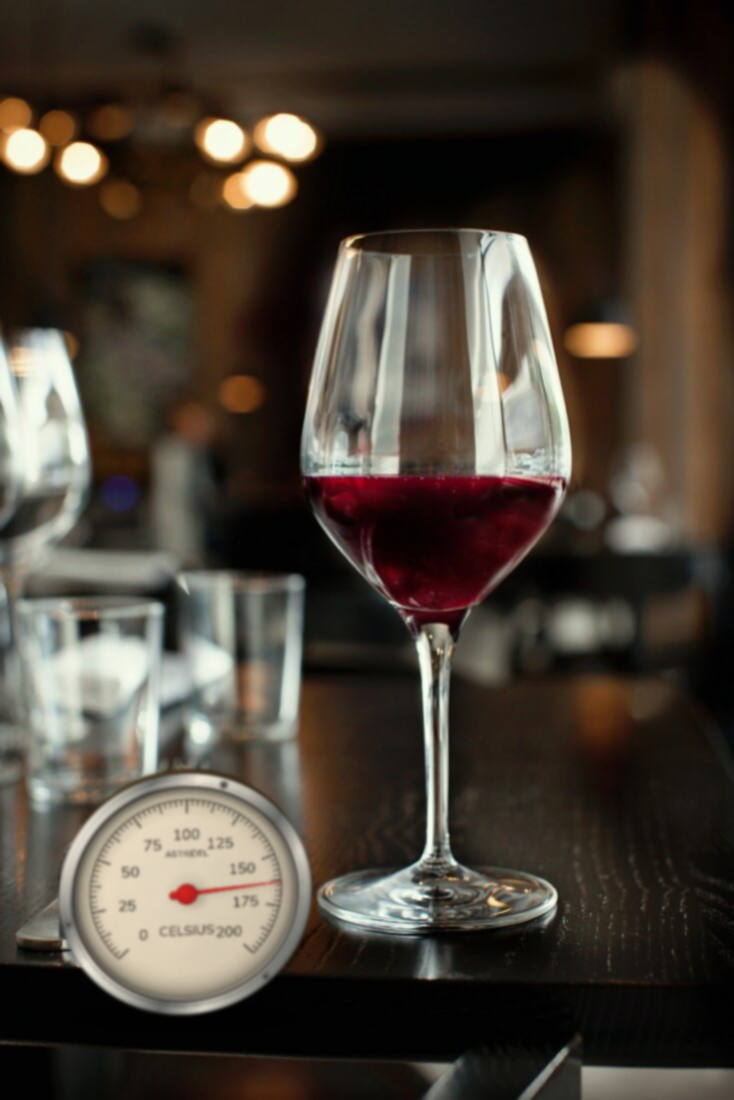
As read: **162.5** °C
